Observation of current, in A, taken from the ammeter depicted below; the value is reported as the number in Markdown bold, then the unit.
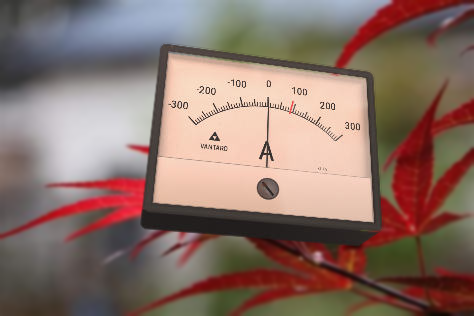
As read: **0** A
